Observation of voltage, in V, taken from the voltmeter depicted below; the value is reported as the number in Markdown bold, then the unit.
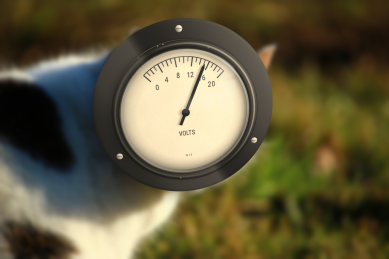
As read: **15** V
